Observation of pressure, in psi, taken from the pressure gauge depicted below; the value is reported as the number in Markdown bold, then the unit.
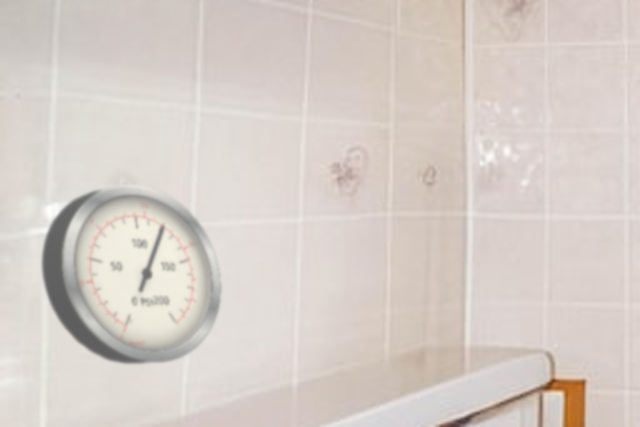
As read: **120** psi
